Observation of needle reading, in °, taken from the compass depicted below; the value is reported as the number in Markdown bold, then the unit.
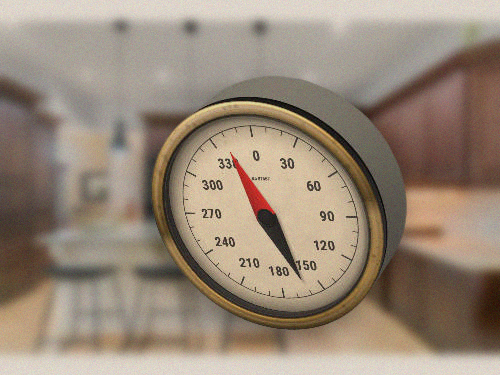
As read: **340** °
